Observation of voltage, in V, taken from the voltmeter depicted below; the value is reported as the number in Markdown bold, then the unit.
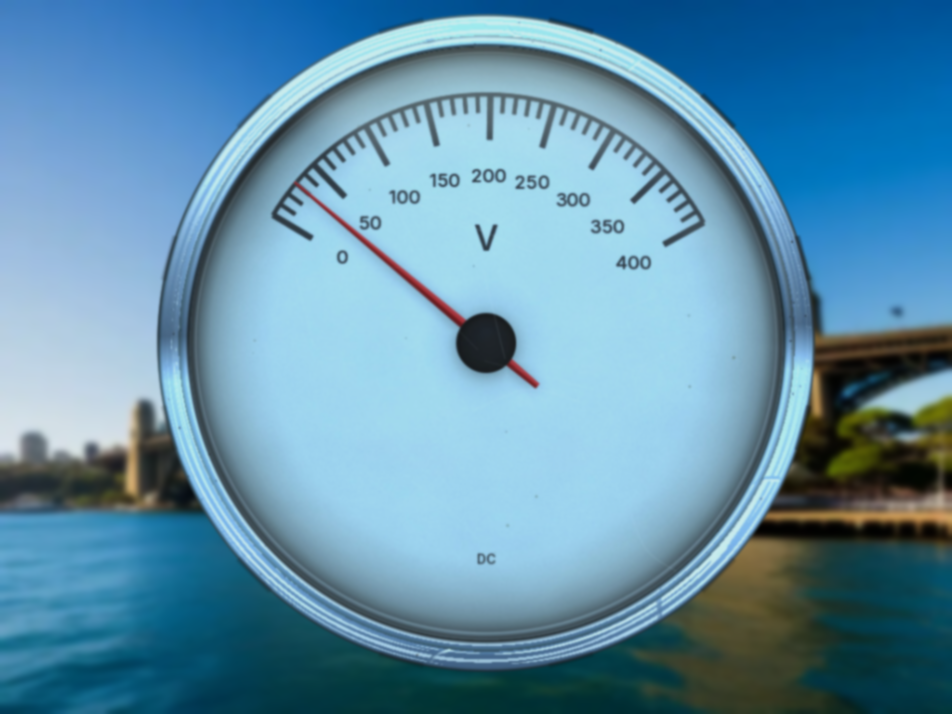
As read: **30** V
